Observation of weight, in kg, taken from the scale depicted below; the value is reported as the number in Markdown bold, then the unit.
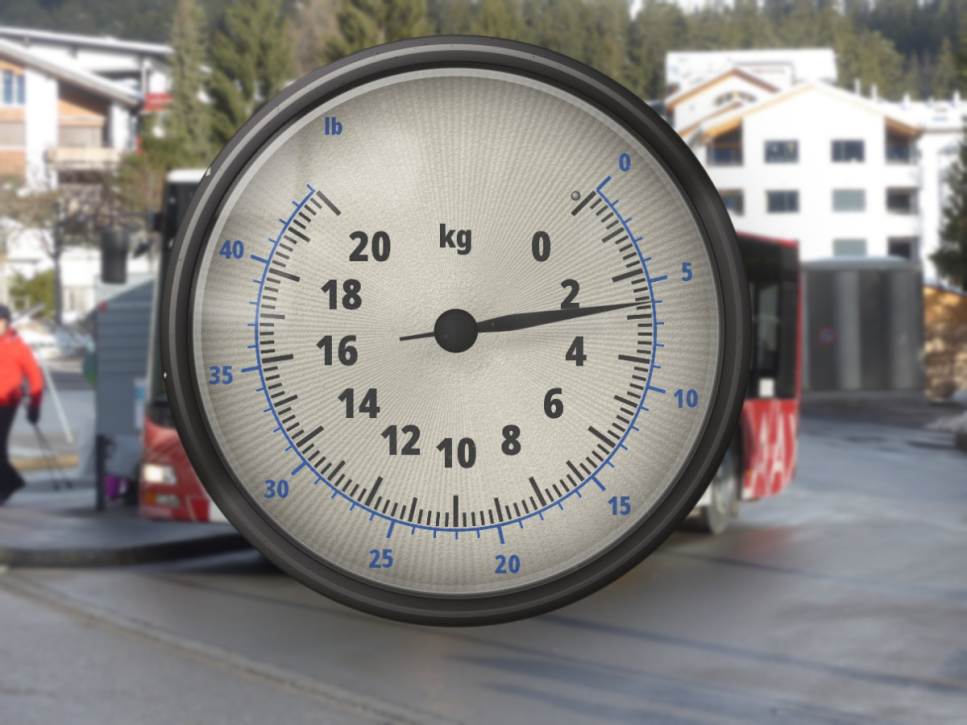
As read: **2.7** kg
